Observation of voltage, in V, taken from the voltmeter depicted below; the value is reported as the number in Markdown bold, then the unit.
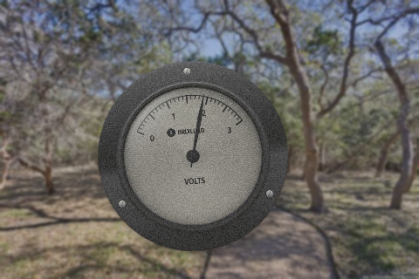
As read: **1.9** V
